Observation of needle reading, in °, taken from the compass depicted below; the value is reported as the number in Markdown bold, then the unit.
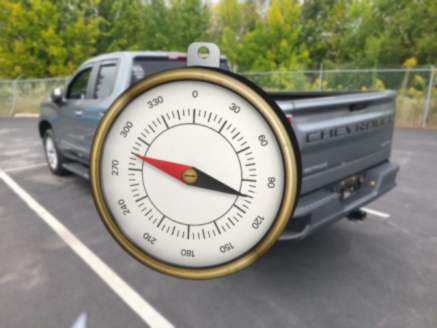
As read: **285** °
